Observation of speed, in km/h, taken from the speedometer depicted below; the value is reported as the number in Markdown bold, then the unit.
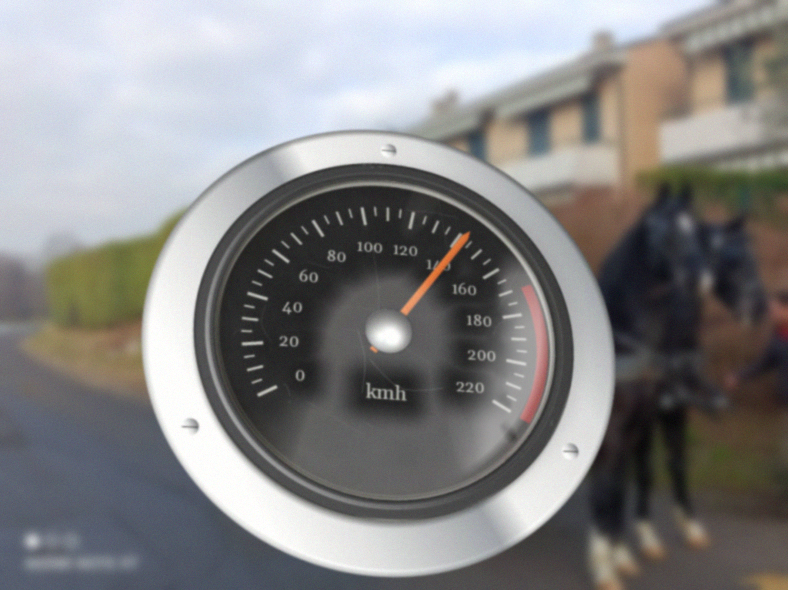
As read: **142.5** km/h
